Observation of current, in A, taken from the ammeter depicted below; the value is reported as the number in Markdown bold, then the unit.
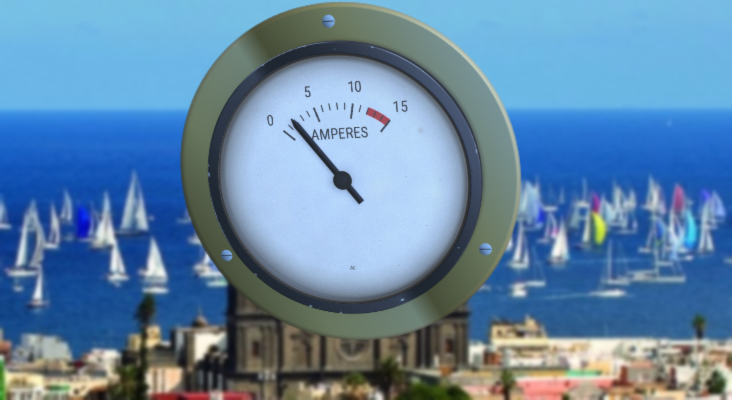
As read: **2** A
